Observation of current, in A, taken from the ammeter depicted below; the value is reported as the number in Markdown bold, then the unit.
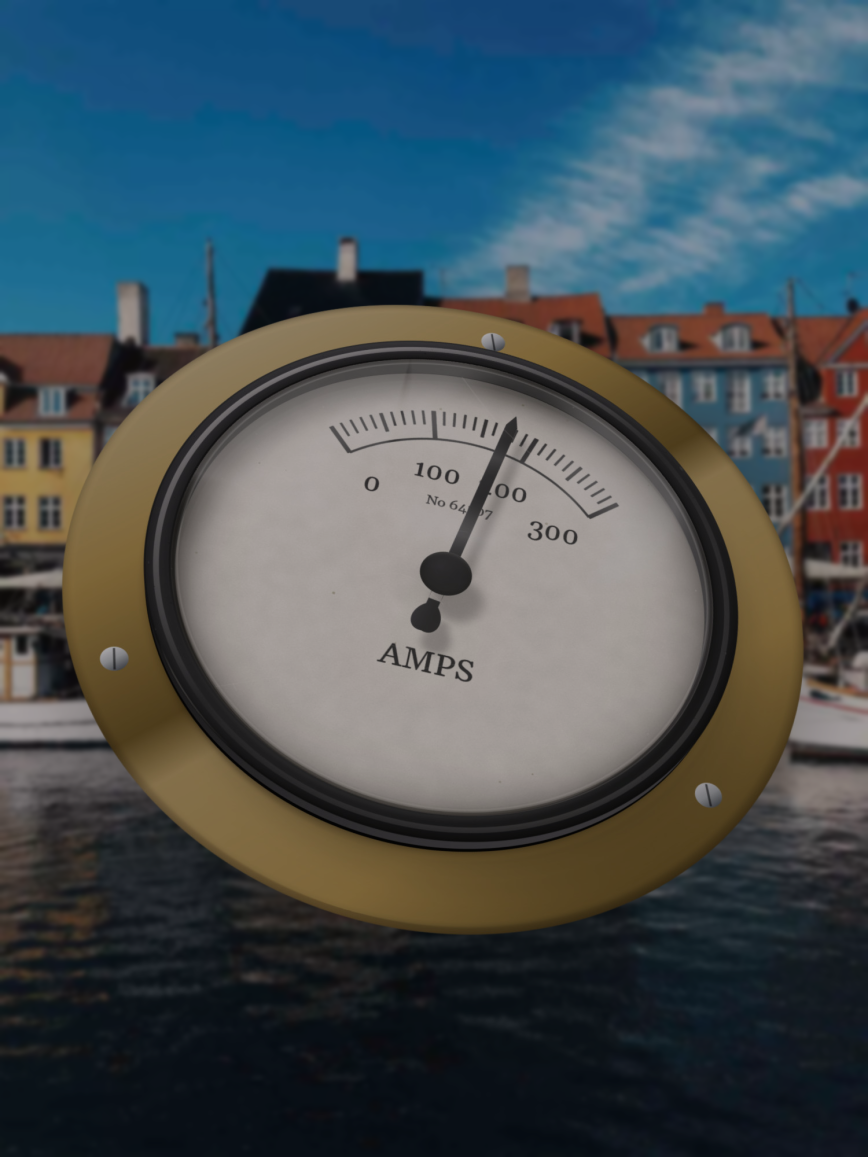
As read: **175** A
